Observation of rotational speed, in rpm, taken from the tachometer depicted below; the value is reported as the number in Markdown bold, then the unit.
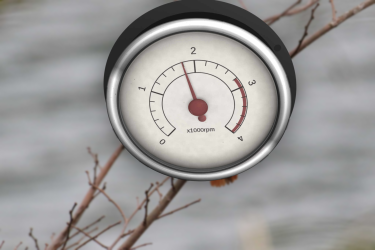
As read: **1800** rpm
